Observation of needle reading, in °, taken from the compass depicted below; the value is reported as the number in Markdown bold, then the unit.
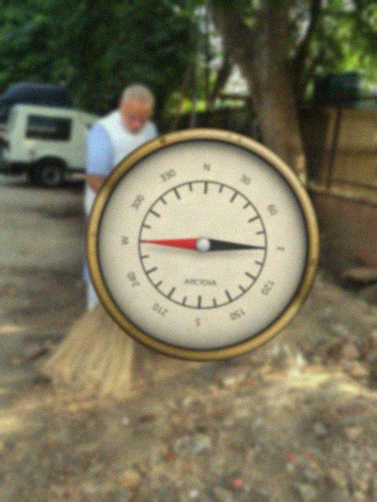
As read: **270** °
